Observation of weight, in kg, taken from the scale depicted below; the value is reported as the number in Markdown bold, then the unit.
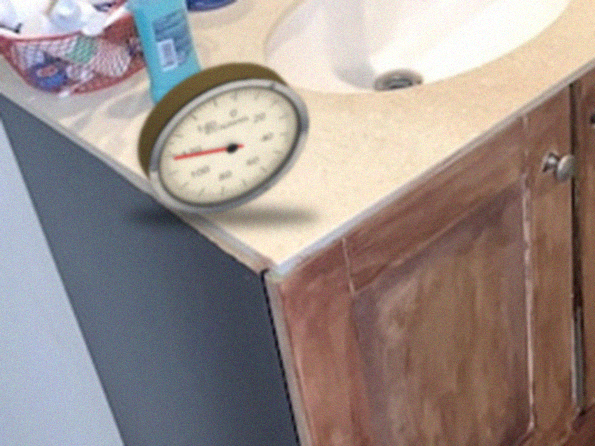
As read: **120** kg
